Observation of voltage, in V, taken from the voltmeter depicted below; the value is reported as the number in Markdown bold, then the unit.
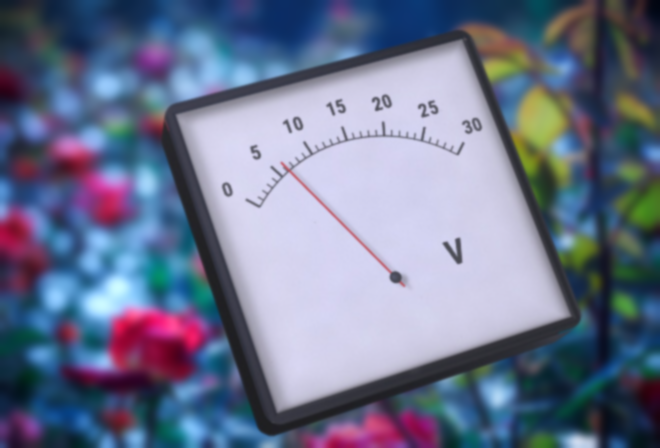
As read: **6** V
